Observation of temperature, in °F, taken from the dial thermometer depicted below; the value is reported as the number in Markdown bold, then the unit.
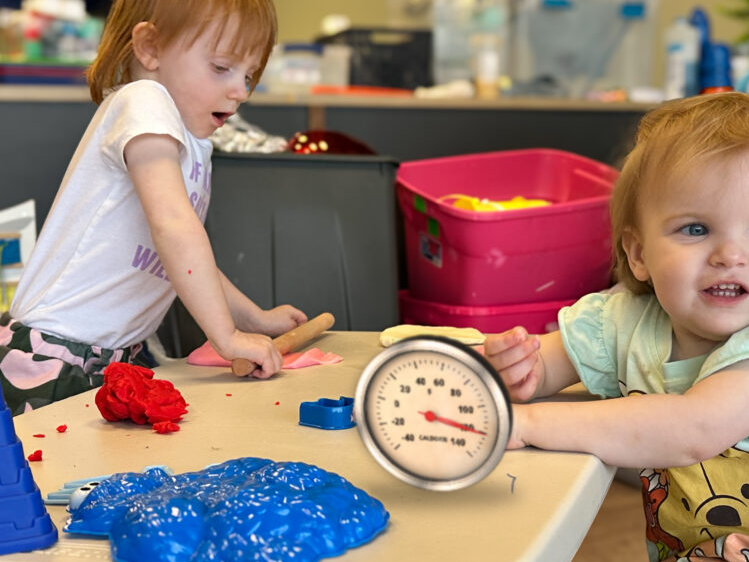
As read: **120** °F
